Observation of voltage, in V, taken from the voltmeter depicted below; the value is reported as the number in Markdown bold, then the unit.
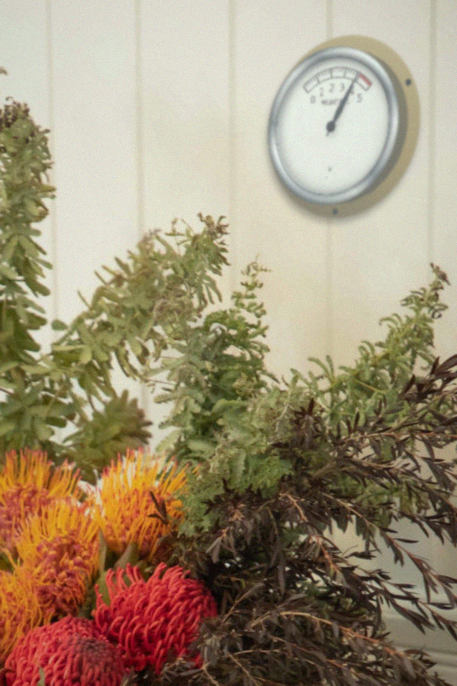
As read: **4** V
